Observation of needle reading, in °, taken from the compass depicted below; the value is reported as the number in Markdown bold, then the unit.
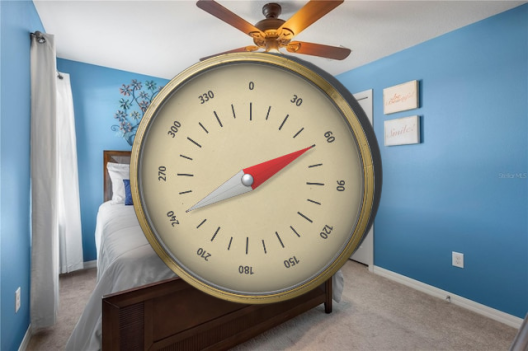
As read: **60** °
